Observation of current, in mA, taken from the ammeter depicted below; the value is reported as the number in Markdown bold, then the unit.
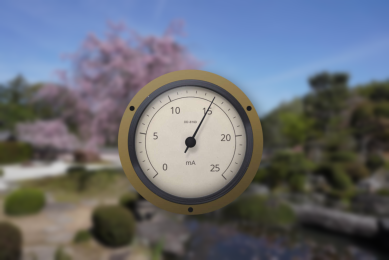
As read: **15** mA
